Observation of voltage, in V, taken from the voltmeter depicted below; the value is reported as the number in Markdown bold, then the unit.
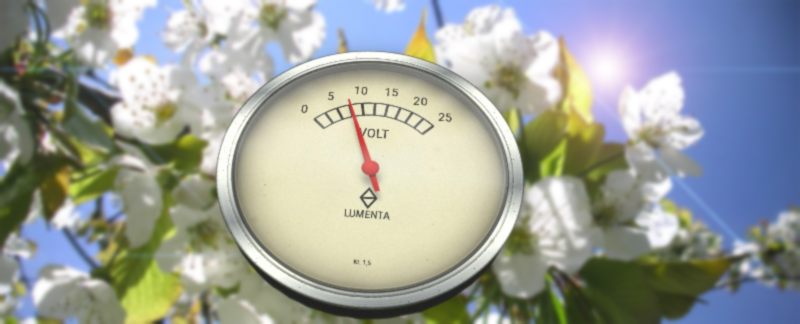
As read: **7.5** V
